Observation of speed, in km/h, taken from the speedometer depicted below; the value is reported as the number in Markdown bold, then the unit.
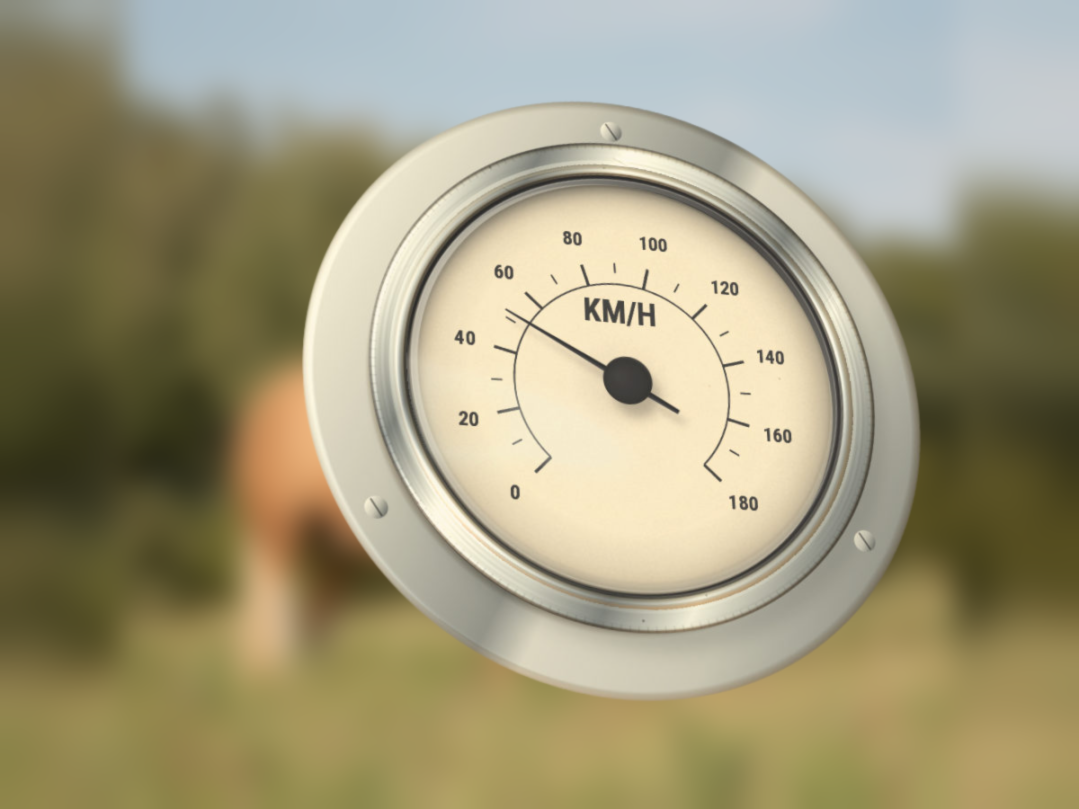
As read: **50** km/h
